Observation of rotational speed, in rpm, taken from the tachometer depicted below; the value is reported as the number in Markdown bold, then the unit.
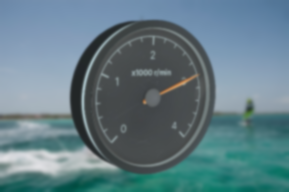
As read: **3000** rpm
